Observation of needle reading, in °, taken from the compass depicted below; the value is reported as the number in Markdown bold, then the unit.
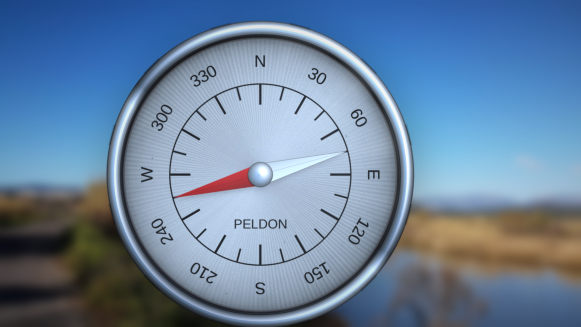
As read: **255** °
